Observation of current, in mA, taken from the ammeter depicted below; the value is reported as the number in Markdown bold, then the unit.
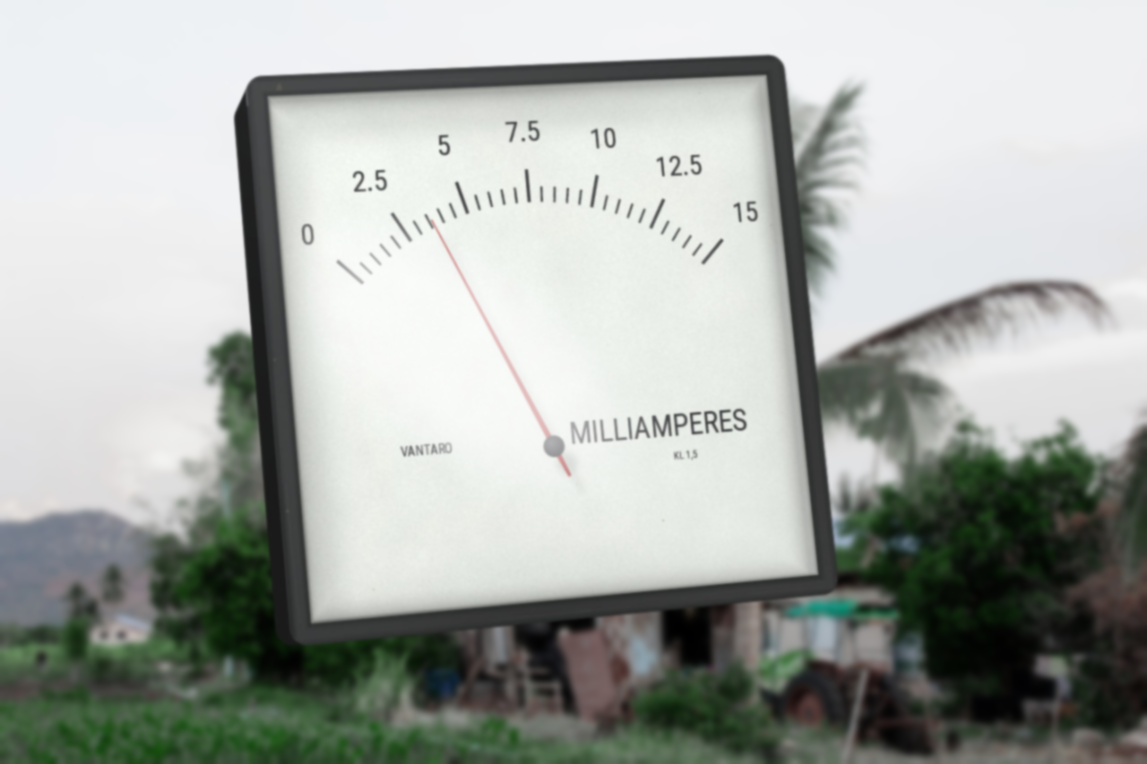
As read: **3.5** mA
